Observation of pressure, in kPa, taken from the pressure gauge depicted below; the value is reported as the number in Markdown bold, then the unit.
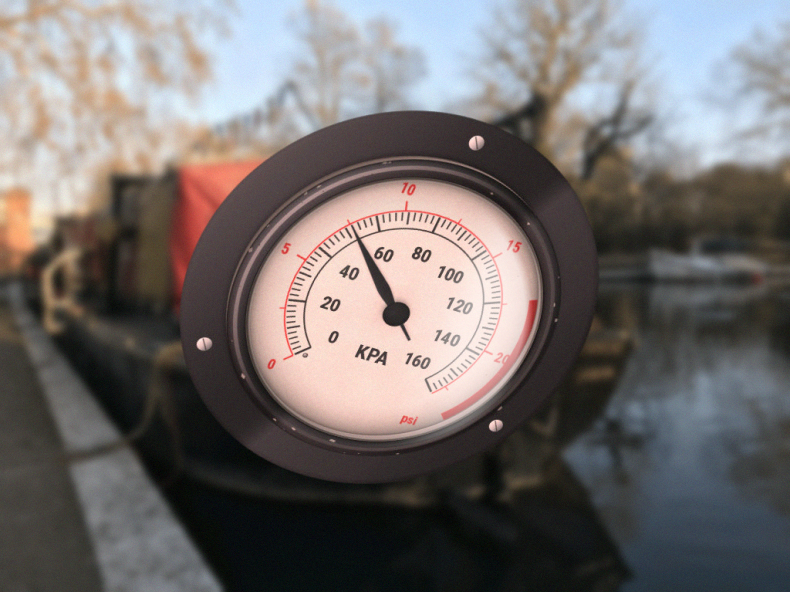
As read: **52** kPa
